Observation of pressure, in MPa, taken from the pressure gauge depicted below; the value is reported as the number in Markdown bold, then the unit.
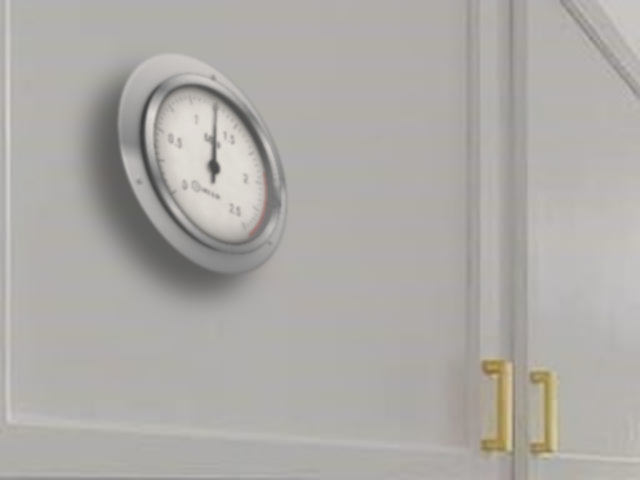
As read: **1.25** MPa
